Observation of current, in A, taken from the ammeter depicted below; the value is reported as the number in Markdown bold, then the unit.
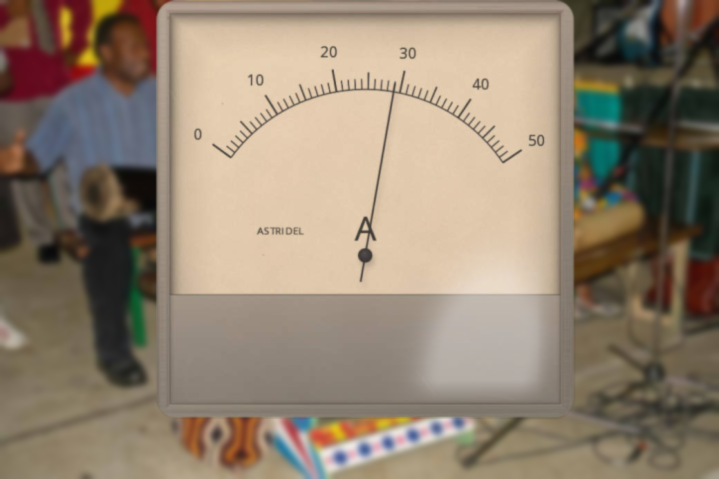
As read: **29** A
